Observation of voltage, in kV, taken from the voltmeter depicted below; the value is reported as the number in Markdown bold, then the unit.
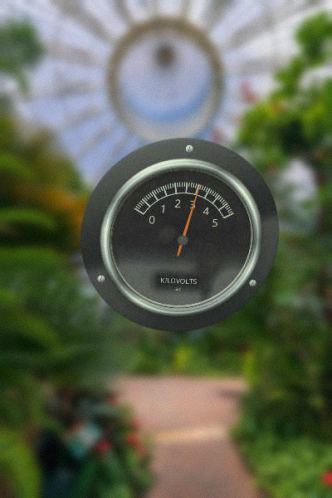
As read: **3** kV
